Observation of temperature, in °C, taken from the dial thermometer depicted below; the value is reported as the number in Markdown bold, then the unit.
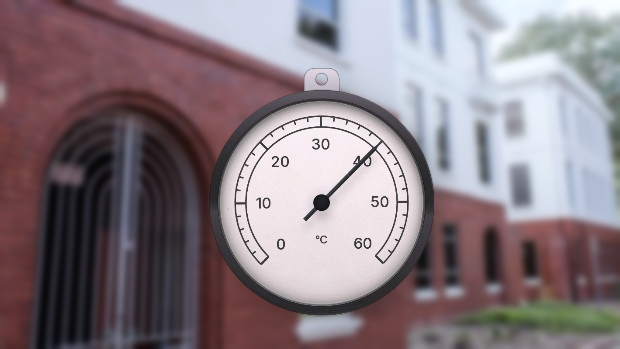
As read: **40** °C
